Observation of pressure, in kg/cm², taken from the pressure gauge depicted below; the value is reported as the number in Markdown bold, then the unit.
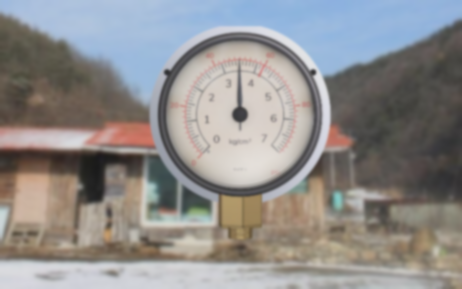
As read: **3.5** kg/cm²
